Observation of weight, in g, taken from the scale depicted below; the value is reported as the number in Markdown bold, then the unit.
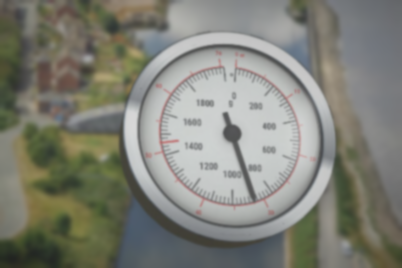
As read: **900** g
